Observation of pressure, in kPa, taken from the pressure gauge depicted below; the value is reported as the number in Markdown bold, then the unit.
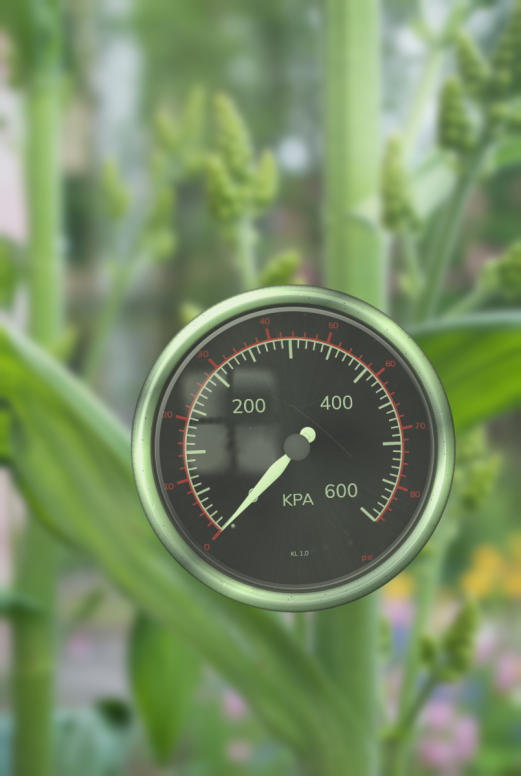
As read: **0** kPa
